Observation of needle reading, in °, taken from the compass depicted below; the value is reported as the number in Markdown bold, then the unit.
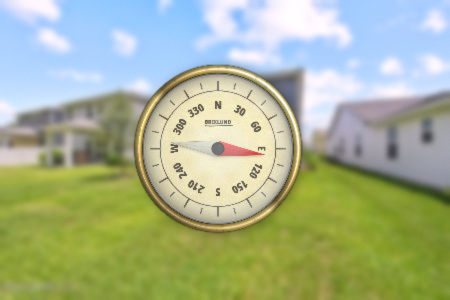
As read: **97.5** °
